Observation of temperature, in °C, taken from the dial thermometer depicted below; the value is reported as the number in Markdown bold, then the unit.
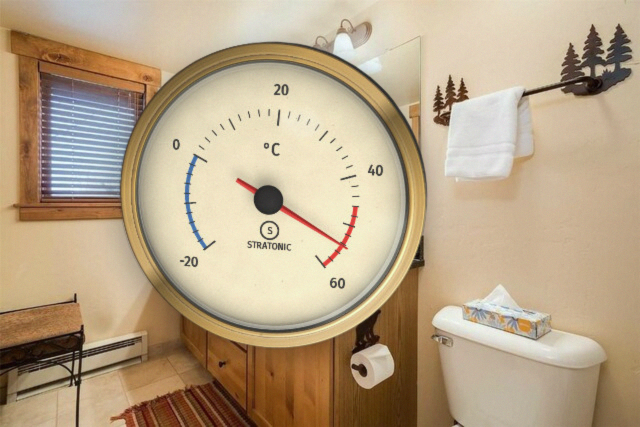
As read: **54** °C
